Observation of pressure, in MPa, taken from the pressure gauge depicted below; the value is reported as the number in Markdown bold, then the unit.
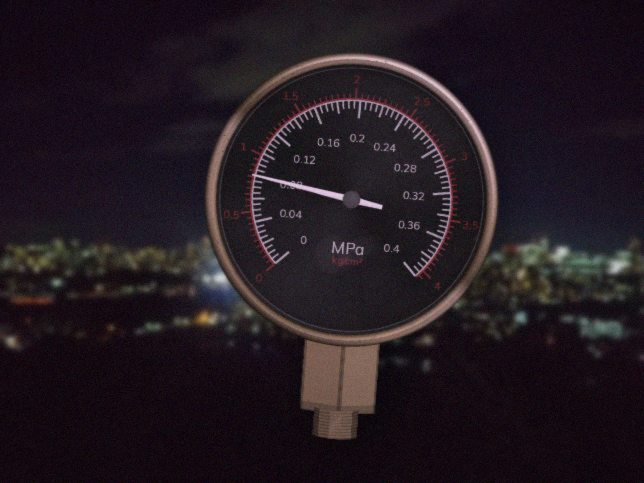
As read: **0.08** MPa
